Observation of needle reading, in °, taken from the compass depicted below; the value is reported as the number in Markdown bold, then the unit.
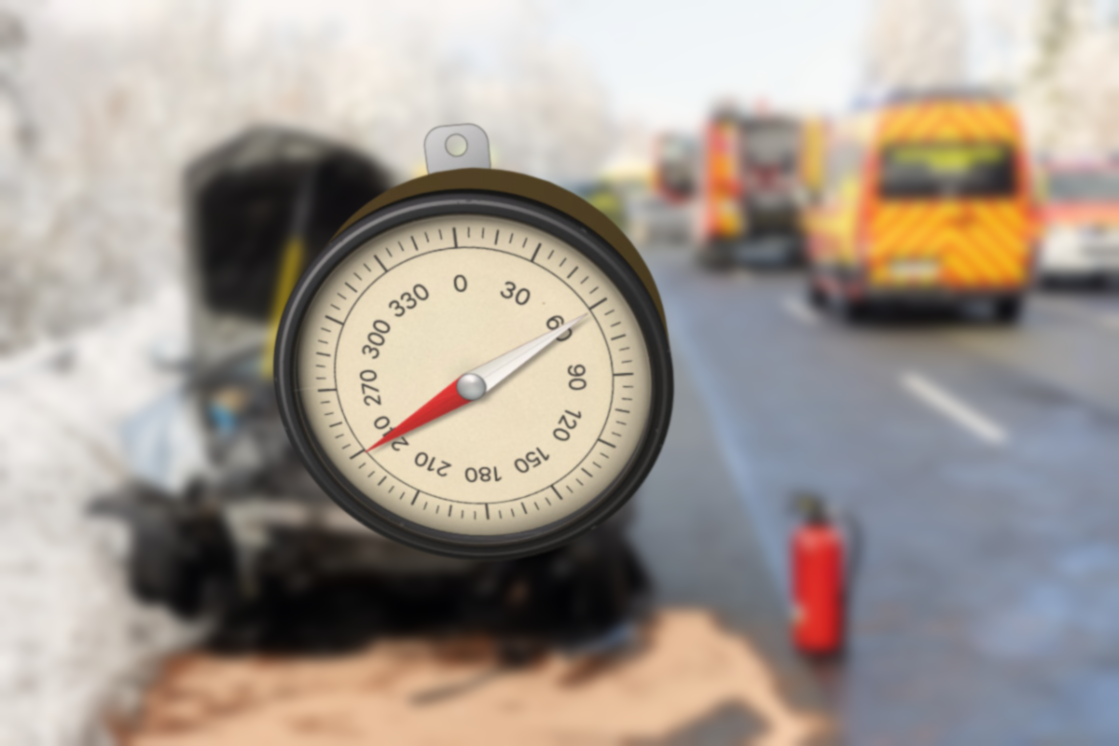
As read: **240** °
